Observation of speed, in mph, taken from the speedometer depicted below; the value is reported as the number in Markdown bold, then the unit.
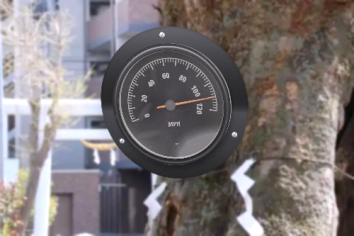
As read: **110** mph
